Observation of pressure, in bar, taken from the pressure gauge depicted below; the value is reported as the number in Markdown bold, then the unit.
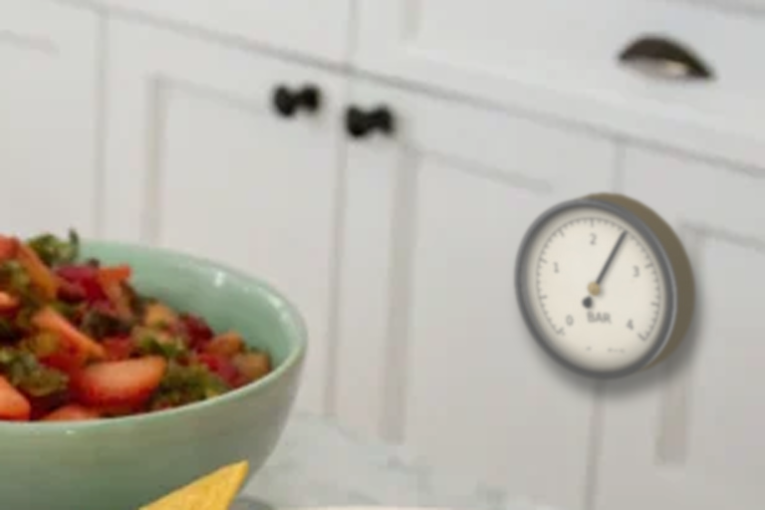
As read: **2.5** bar
